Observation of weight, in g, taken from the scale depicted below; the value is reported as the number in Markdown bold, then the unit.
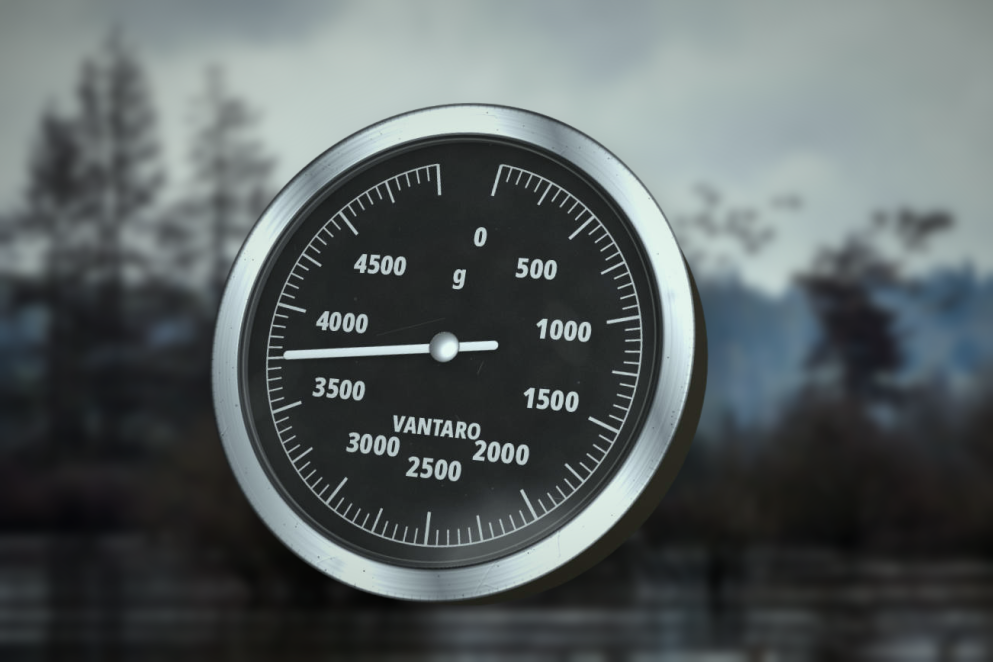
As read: **3750** g
